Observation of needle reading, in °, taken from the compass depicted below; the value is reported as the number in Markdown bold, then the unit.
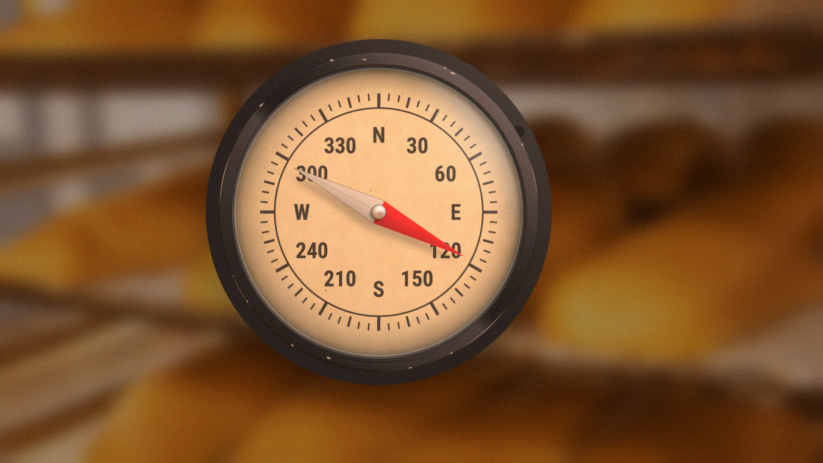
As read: **117.5** °
